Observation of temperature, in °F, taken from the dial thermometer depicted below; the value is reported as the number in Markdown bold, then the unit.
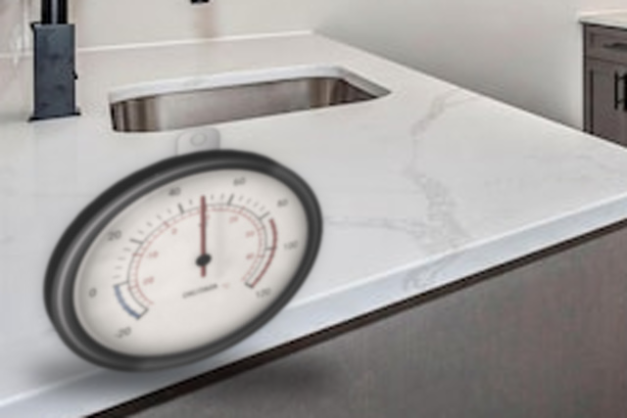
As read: **48** °F
